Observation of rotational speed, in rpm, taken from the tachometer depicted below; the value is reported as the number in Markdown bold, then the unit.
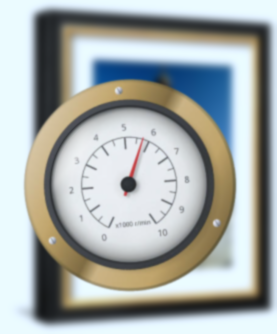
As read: **5750** rpm
